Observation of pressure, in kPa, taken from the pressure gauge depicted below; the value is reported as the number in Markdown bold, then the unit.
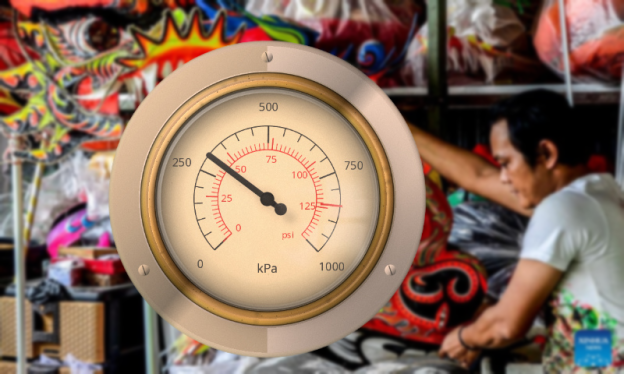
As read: **300** kPa
